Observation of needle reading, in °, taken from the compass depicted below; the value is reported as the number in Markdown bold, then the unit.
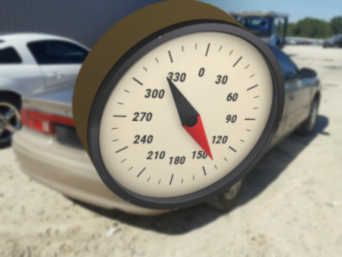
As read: **140** °
